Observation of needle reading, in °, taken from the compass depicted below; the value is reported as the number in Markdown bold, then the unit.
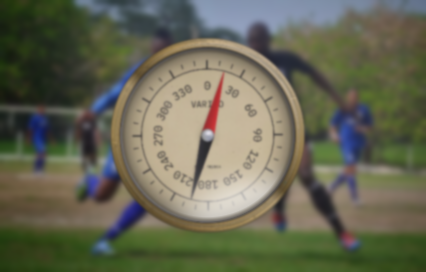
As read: **15** °
